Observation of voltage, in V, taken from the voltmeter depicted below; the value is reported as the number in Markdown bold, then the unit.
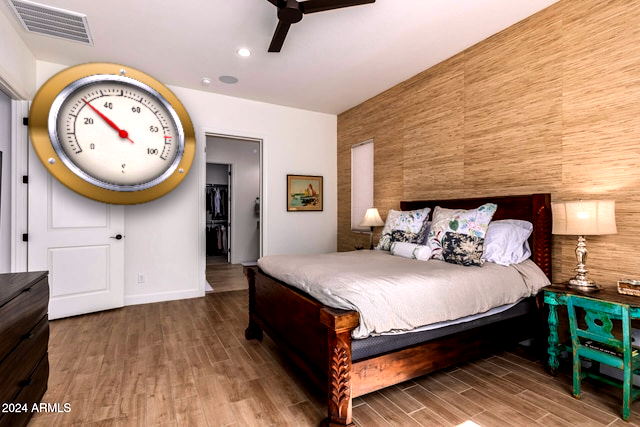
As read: **30** V
